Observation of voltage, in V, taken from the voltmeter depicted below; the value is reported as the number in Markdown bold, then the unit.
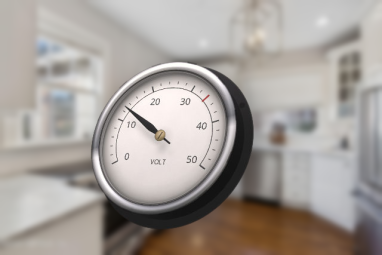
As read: **13** V
